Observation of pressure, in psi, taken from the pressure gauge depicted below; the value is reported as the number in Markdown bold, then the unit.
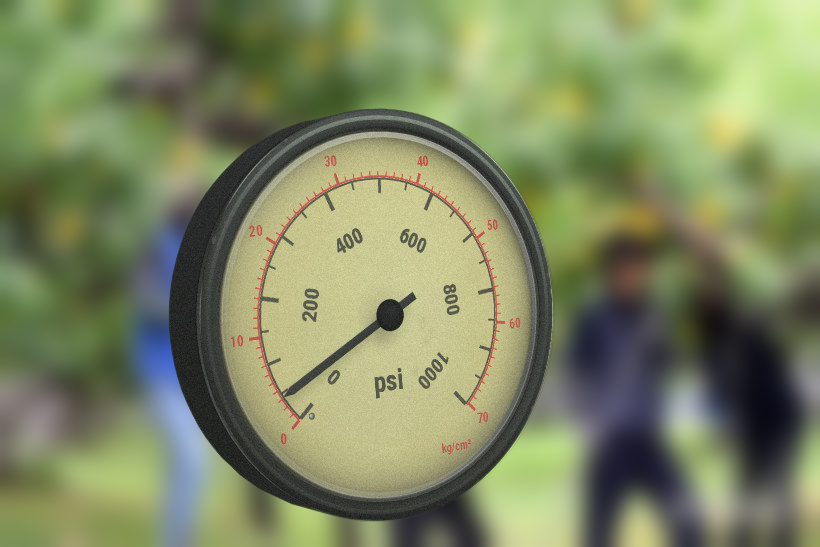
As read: **50** psi
